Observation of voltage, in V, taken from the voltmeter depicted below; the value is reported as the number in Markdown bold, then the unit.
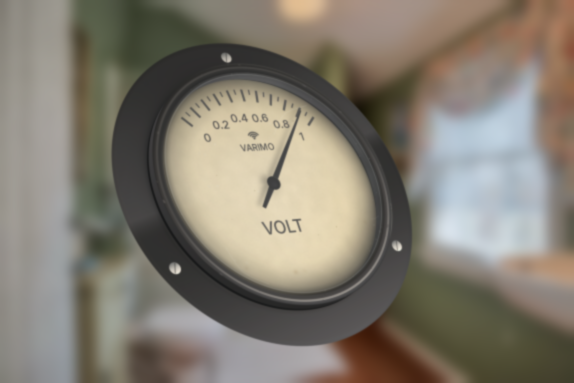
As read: **0.9** V
